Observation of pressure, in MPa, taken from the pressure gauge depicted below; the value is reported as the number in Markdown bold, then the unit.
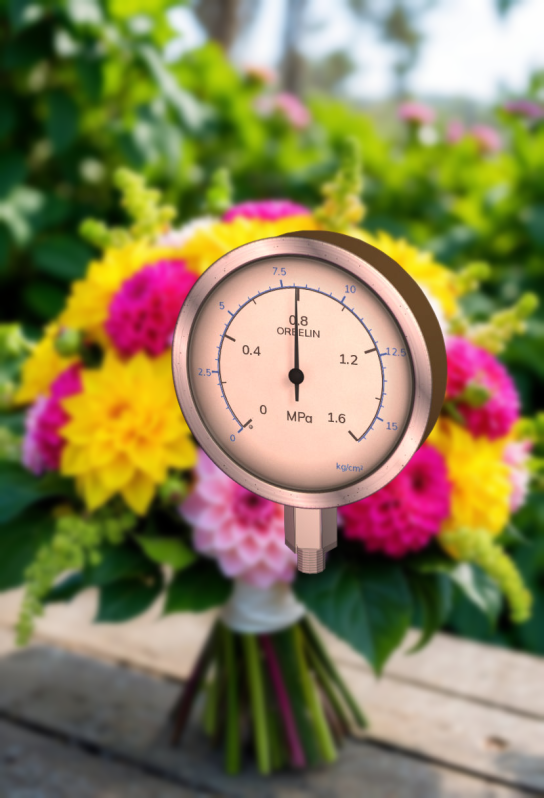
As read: **0.8** MPa
